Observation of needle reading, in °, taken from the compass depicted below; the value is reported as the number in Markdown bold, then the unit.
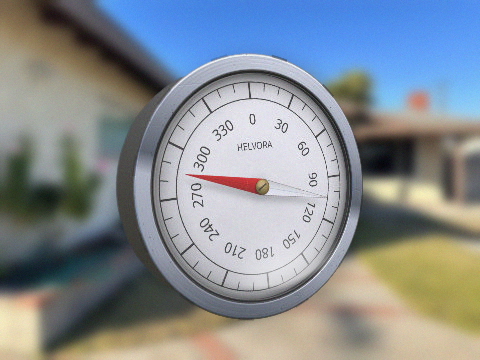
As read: **285** °
